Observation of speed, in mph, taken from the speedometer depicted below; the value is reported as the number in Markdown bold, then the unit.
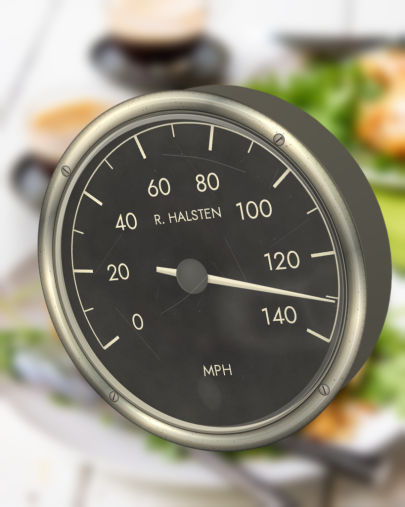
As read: **130** mph
